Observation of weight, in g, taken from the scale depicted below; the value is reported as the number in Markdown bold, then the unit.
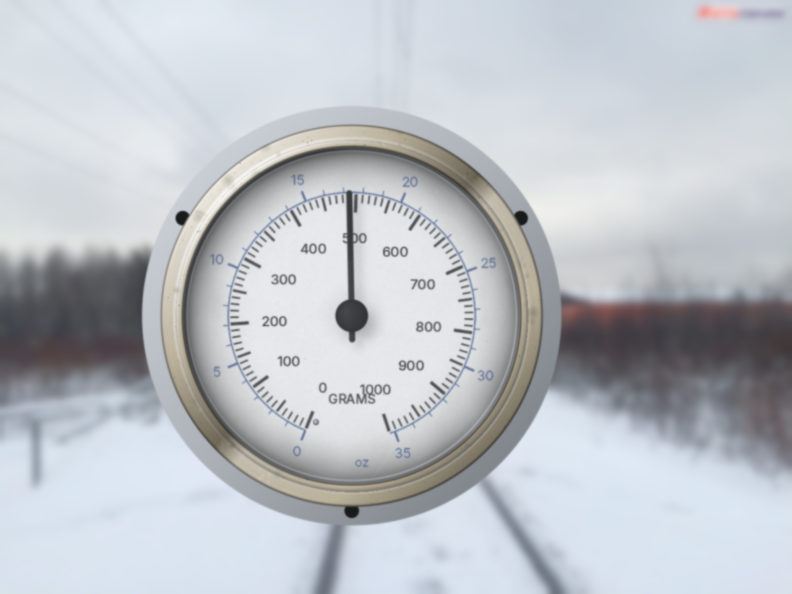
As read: **490** g
